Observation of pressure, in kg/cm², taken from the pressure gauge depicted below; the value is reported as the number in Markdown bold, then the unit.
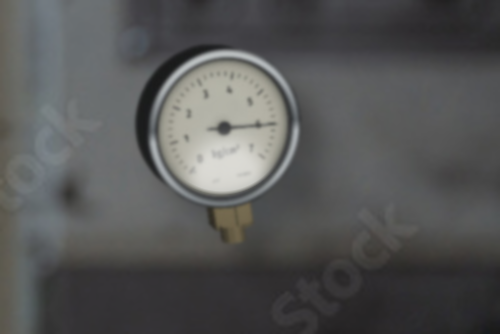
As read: **6** kg/cm²
